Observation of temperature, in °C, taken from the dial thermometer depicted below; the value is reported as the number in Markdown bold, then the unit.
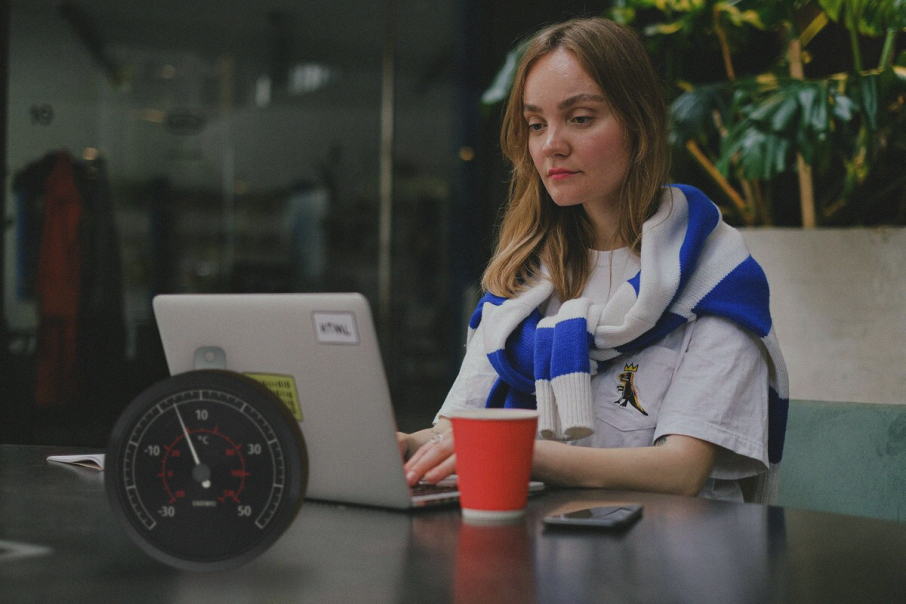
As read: **4** °C
